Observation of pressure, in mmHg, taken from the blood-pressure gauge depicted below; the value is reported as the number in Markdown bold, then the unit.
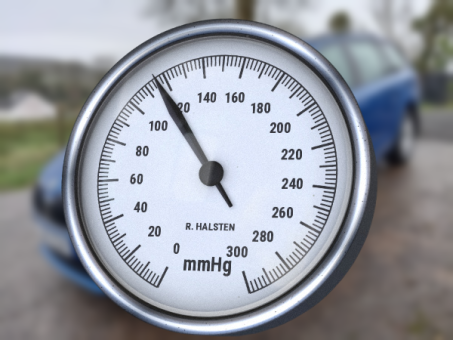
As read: **116** mmHg
